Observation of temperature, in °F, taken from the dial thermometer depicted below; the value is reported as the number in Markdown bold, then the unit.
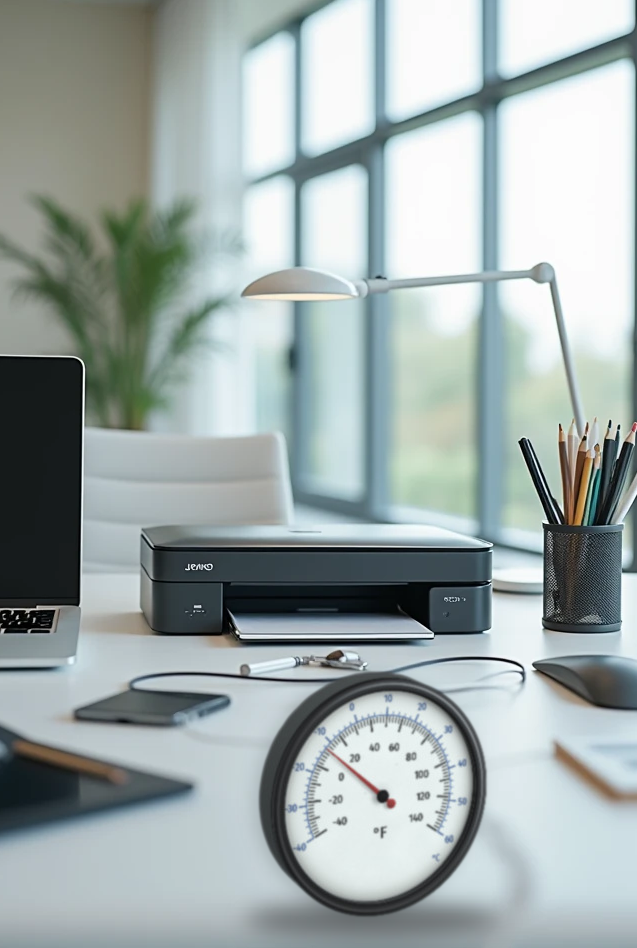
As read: **10** °F
